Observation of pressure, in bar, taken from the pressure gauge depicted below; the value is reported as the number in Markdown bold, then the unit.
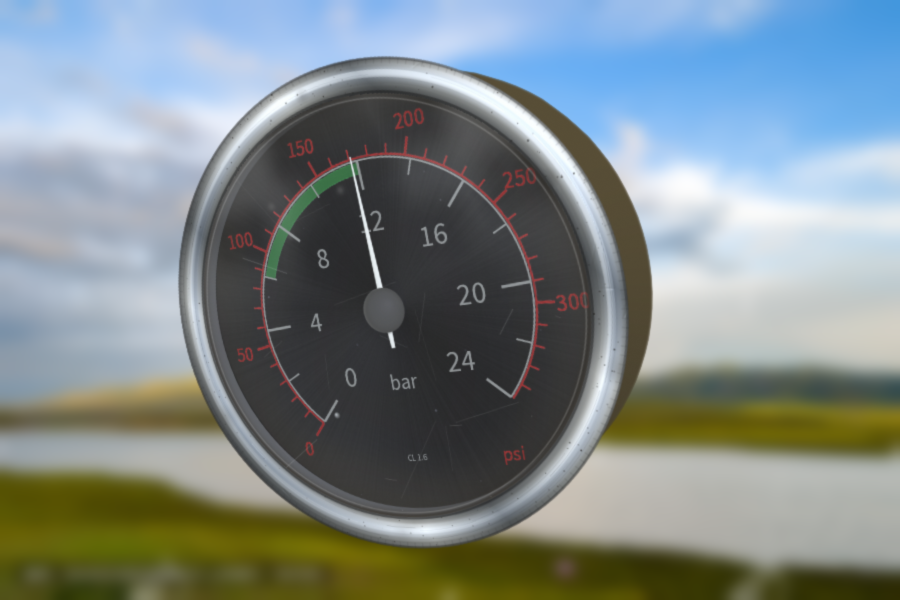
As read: **12** bar
